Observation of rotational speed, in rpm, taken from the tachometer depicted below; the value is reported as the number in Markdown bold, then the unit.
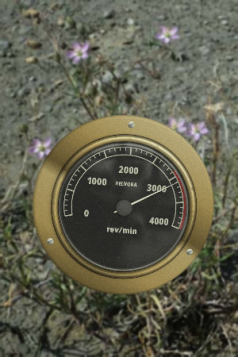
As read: **3100** rpm
